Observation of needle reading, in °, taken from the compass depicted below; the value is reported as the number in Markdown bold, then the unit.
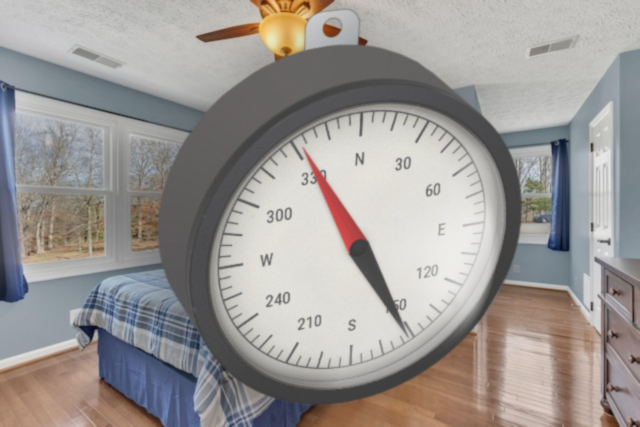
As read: **332.5** °
